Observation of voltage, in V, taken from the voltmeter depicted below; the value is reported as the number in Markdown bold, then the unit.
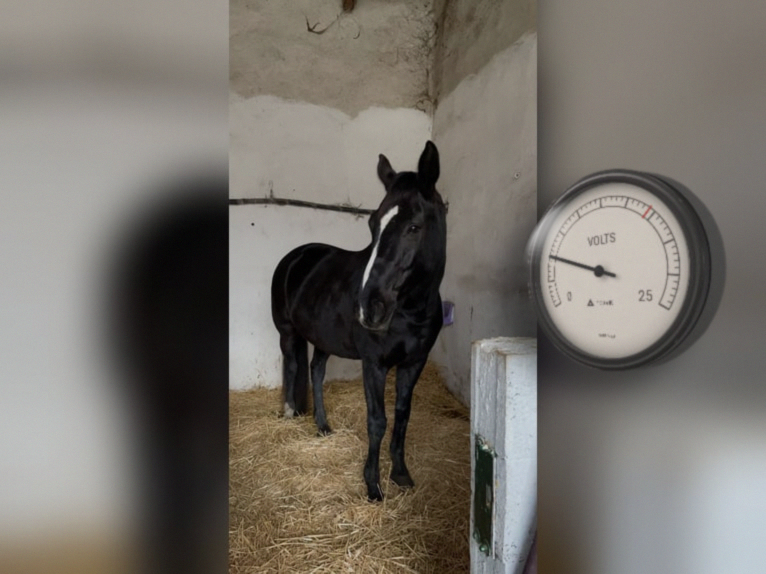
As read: **5** V
